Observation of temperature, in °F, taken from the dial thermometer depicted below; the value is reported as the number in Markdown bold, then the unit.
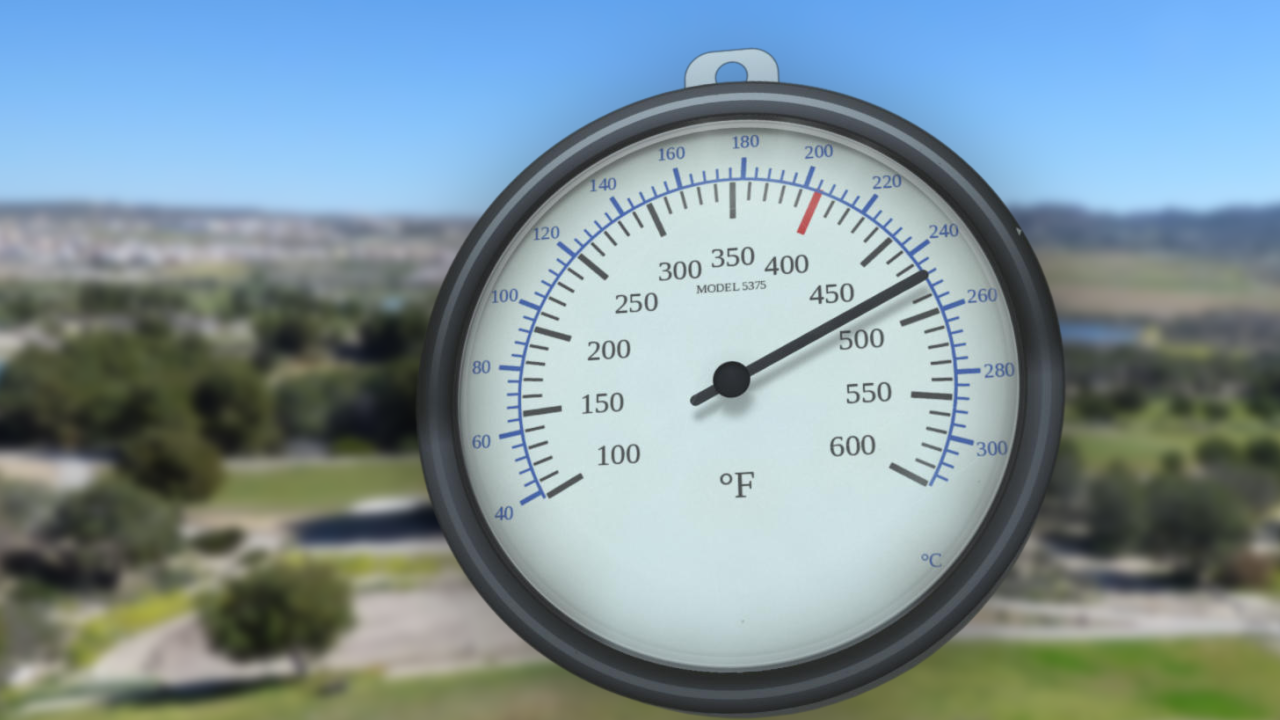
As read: **480** °F
